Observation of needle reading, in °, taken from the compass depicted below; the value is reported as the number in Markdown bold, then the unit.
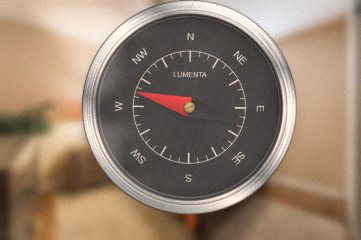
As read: **285** °
